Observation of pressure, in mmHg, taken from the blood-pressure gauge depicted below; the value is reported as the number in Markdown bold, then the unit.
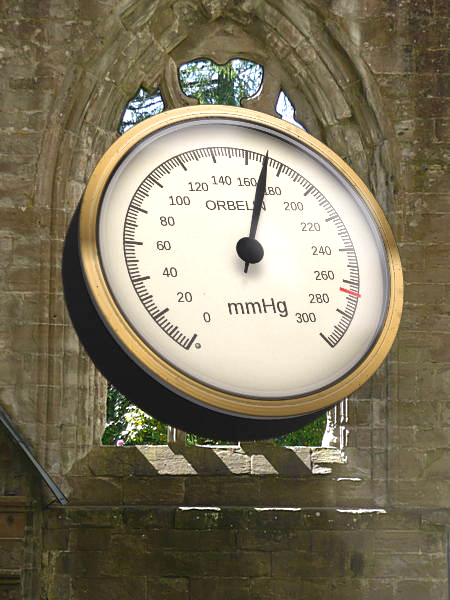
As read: **170** mmHg
